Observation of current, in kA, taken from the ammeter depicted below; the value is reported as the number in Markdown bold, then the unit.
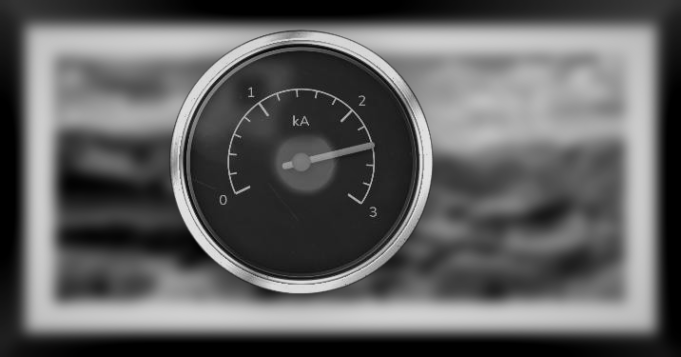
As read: **2.4** kA
